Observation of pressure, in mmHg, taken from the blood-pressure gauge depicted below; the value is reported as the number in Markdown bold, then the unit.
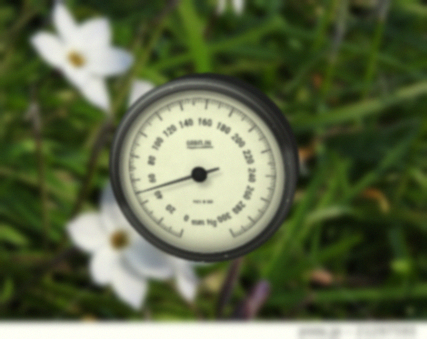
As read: **50** mmHg
